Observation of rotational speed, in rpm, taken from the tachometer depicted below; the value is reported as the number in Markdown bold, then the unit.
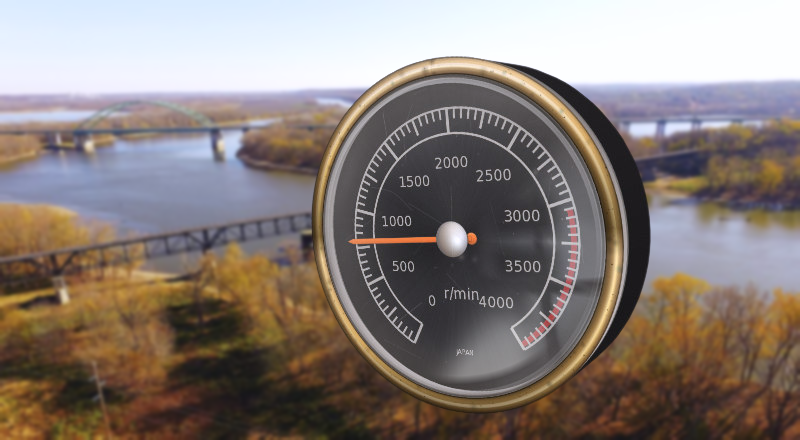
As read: **800** rpm
